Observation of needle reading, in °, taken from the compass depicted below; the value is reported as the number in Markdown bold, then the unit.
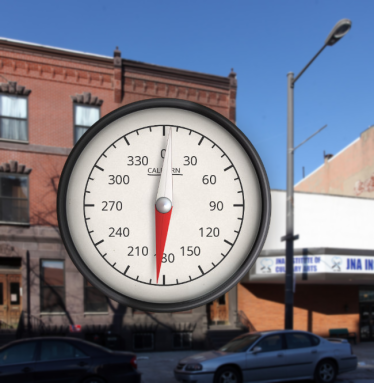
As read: **185** °
